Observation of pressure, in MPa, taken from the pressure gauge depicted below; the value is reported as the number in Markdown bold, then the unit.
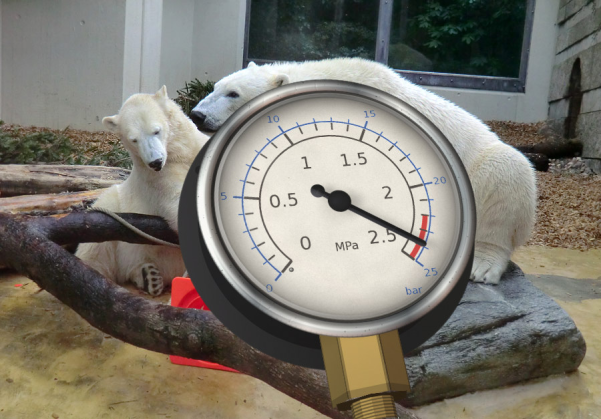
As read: **2.4** MPa
